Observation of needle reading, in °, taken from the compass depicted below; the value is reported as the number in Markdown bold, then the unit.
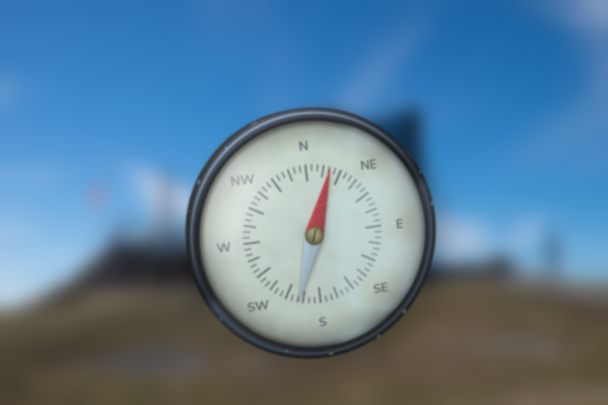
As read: **20** °
